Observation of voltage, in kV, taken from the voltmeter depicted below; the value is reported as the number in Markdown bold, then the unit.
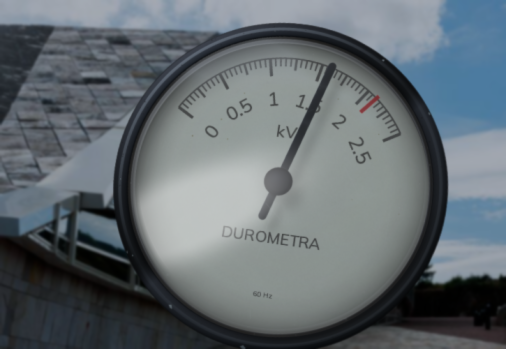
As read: **1.6** kV
